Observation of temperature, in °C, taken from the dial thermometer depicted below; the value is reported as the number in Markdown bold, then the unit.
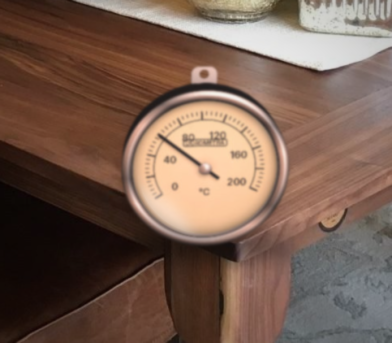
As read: **60** °C
